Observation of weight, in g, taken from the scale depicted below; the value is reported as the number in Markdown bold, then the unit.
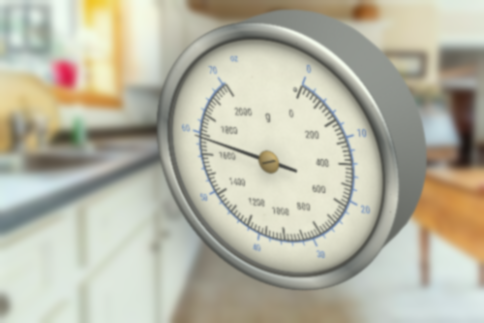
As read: **1700** g
